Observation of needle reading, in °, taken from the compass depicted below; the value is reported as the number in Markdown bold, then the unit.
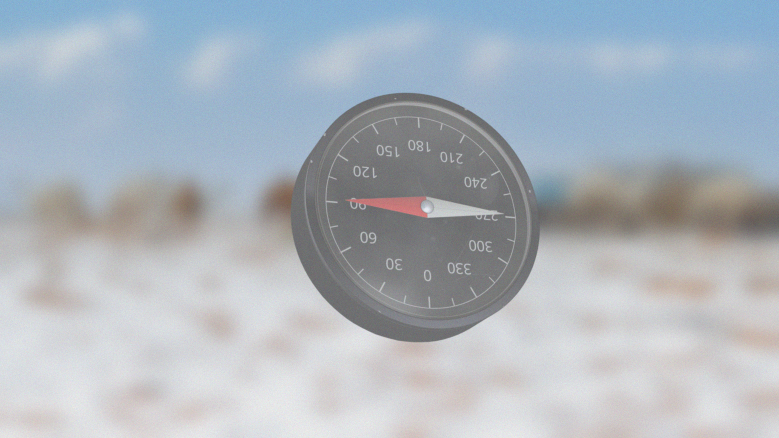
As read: **90** °
